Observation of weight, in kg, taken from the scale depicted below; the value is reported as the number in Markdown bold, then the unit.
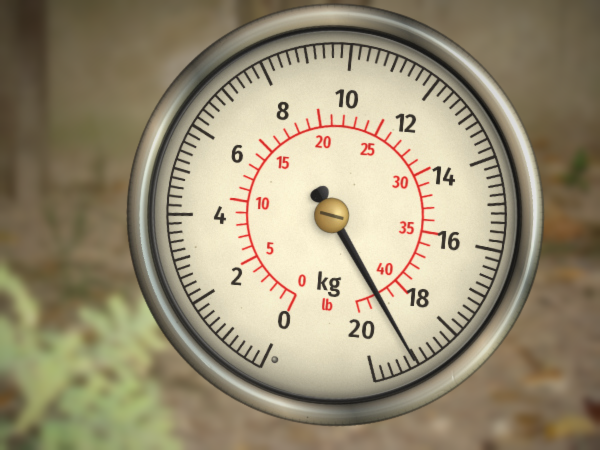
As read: **19** kg
